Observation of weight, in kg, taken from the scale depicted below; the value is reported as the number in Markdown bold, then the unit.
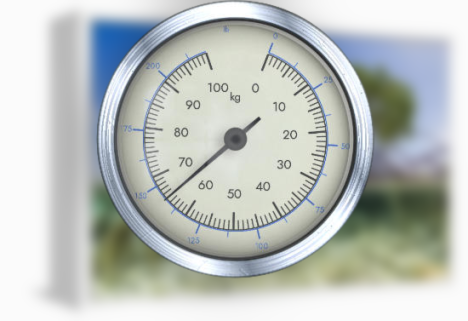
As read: **65** kg
